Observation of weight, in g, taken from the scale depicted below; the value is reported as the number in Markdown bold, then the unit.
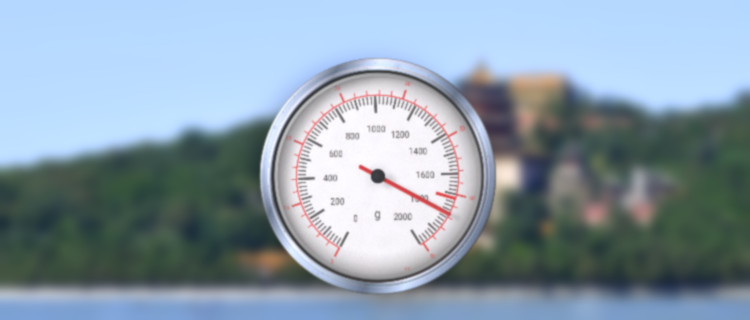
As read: **1800** g
